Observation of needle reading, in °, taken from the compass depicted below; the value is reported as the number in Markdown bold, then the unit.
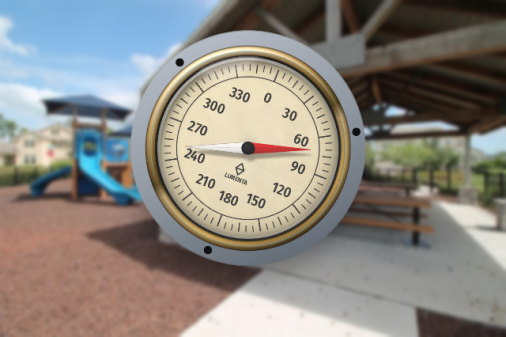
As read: **70** °
